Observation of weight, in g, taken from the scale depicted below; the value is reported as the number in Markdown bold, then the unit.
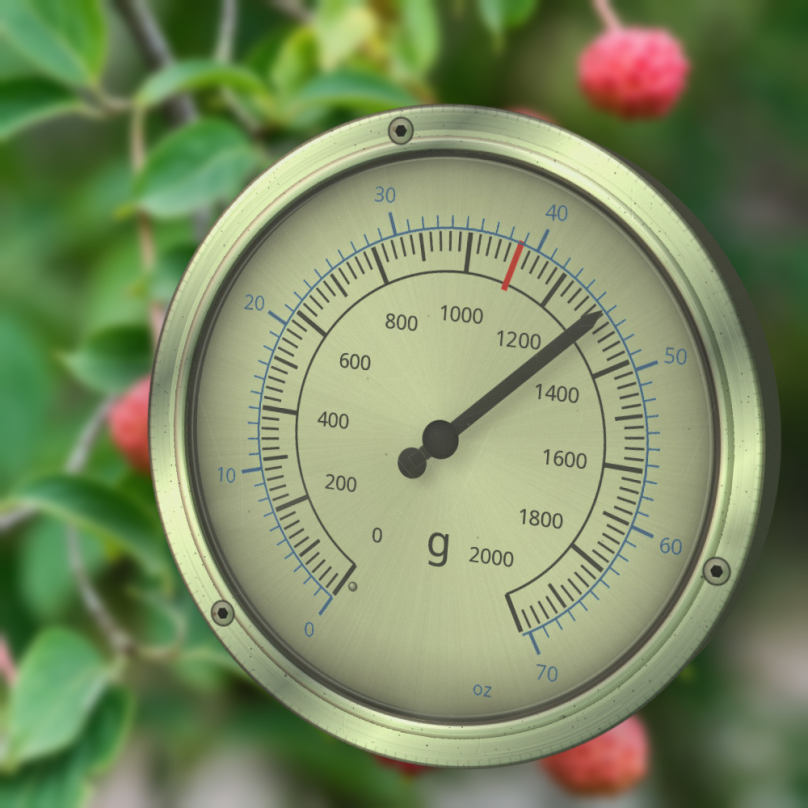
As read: **1300** g
